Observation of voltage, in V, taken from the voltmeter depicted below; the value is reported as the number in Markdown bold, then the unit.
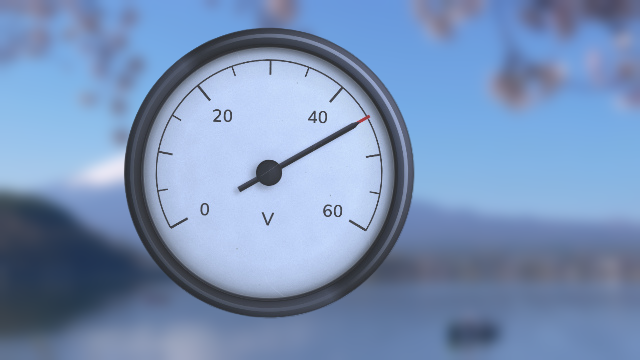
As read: **45** V
